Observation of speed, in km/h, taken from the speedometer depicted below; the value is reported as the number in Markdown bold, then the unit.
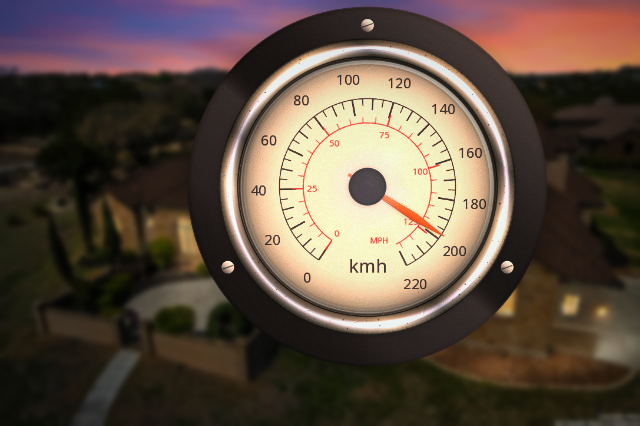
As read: **197.5** km/h
